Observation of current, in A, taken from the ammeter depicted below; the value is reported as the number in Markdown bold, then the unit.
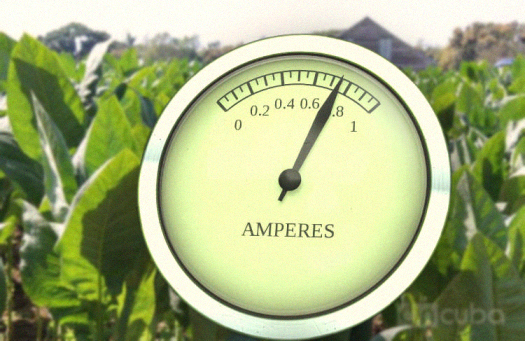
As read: **0.75** A
